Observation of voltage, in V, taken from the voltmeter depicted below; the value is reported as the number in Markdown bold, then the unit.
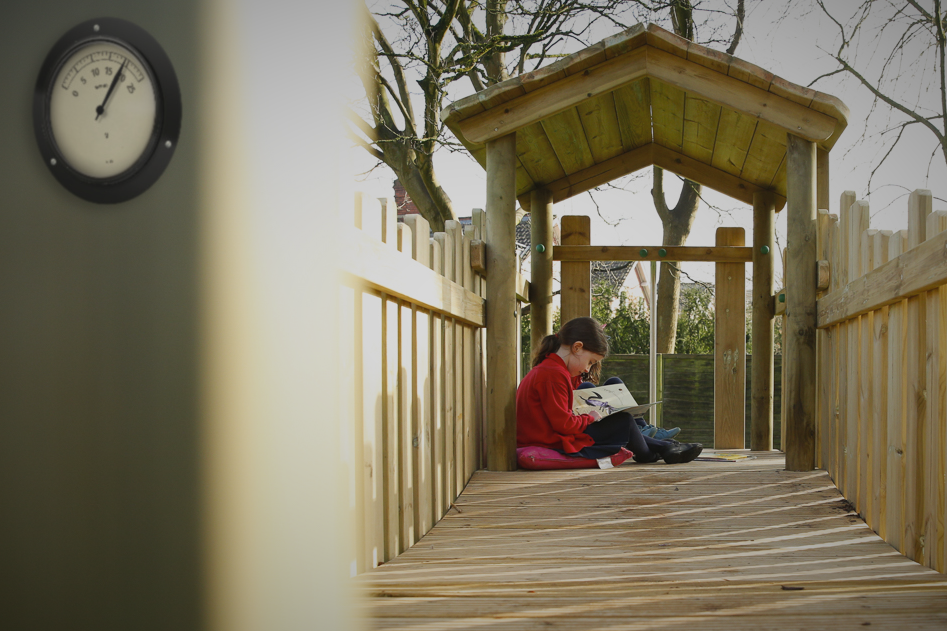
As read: **20** V
